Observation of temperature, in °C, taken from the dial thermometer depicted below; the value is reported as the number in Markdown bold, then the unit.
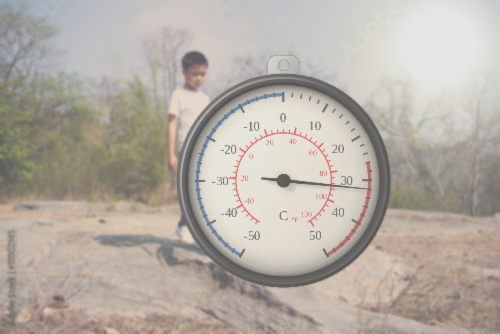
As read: **32** °C
